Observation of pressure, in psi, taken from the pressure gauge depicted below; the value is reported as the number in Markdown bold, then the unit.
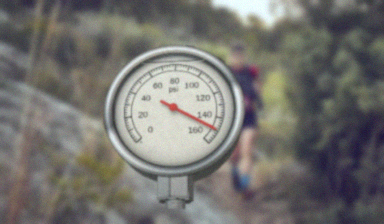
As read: **150** psi
